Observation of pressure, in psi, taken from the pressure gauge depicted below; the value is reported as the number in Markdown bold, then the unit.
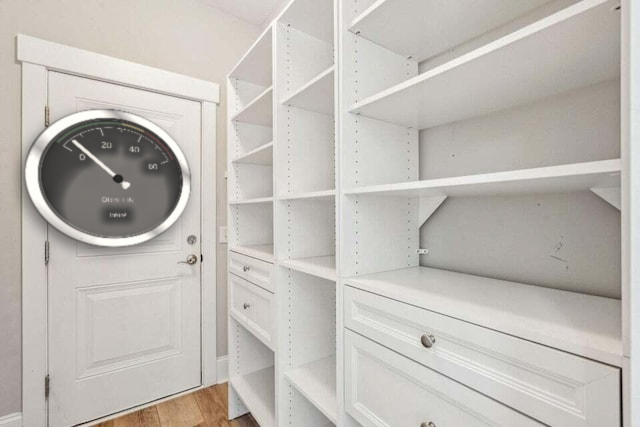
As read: **5** psi
